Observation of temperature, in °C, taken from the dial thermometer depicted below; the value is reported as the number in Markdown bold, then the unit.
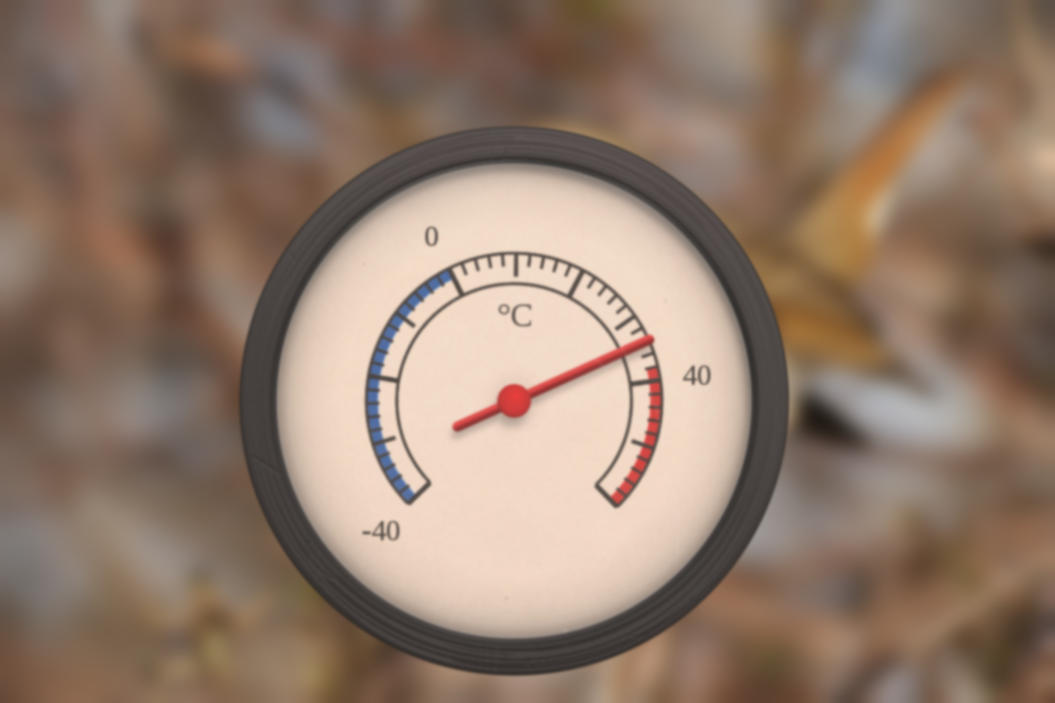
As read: **34** °C
